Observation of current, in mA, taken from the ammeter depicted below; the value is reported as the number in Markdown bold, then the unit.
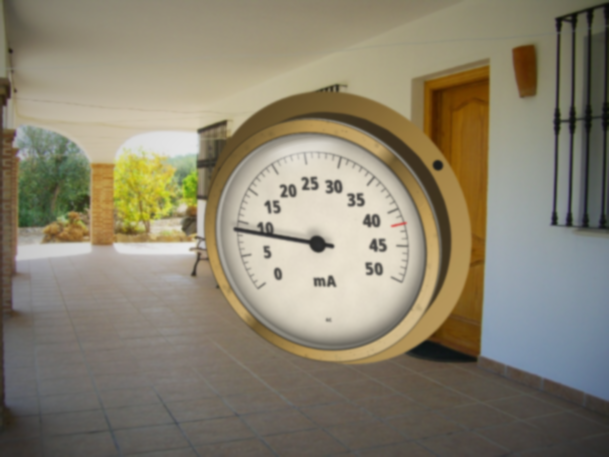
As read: **9** mA
